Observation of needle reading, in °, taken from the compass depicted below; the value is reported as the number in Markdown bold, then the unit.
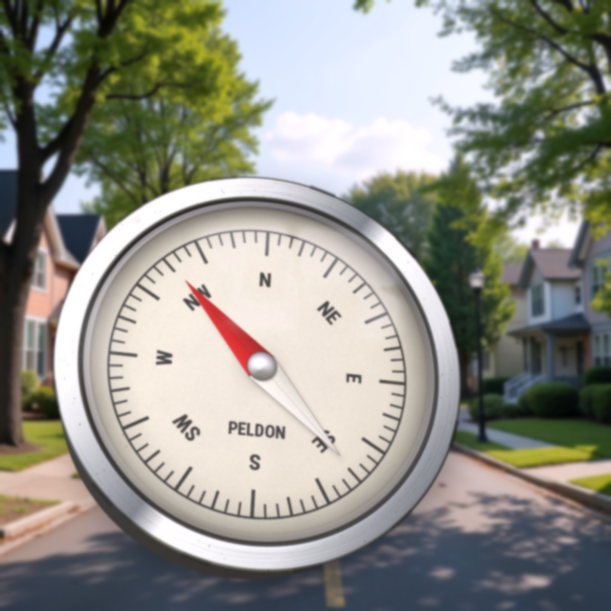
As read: **315** °
